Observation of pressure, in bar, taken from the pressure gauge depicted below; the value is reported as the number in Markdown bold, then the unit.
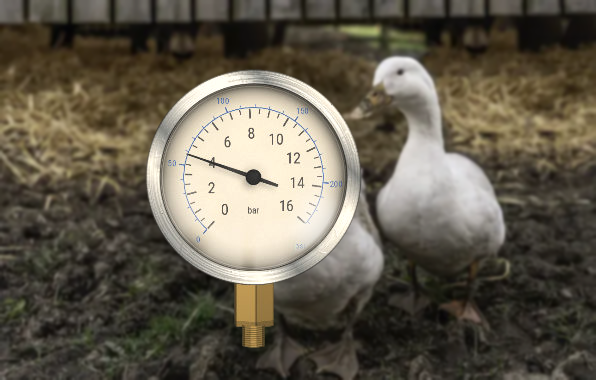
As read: **4** bar
